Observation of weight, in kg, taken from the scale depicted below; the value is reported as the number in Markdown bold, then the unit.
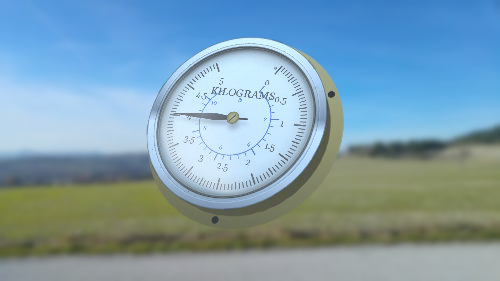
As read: **4** kg
